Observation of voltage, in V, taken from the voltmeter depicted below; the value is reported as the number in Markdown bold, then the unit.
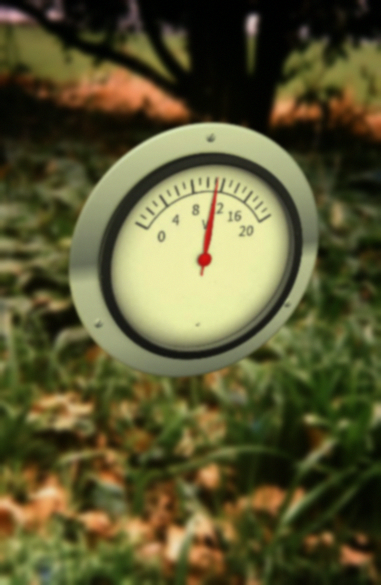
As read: **11** V
